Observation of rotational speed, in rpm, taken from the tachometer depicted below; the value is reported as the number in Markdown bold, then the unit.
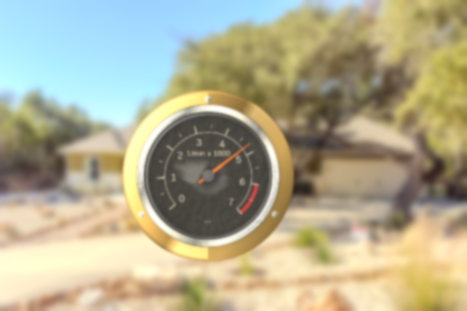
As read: **4750** rpm
